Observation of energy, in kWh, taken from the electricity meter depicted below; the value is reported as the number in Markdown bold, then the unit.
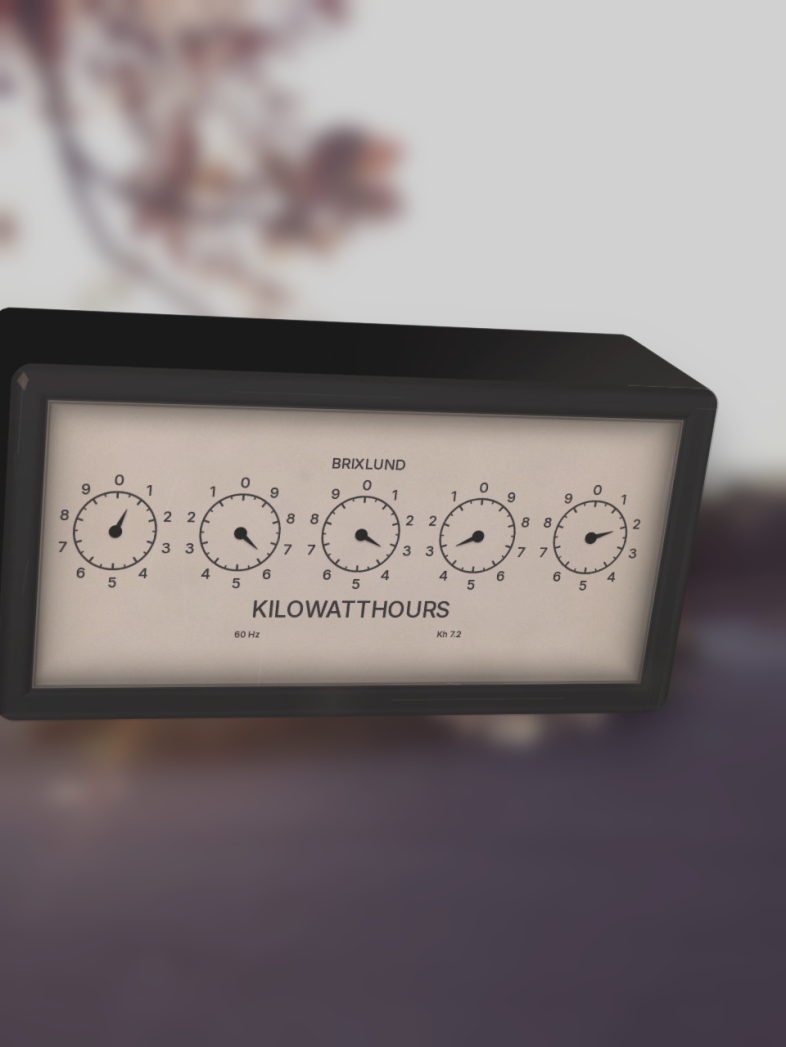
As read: **6332** kWh
